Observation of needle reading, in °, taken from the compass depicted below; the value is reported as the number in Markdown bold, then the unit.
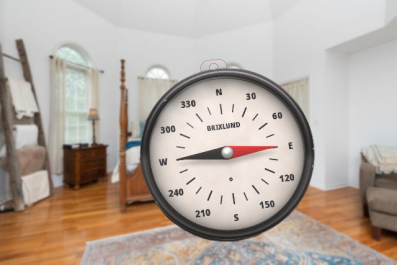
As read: **90** °
